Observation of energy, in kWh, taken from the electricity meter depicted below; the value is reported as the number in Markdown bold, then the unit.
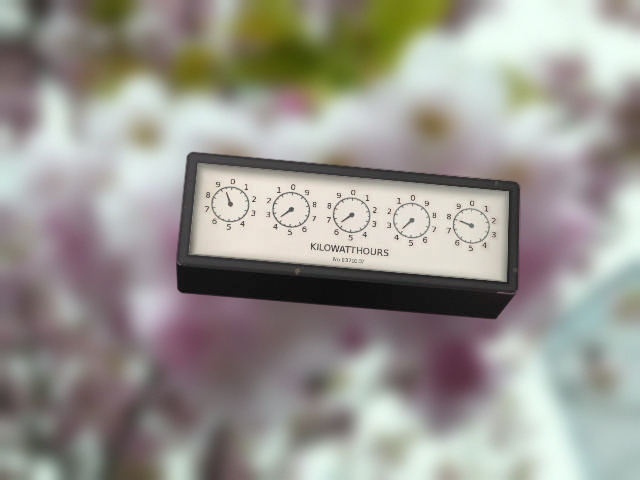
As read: **93638** kWh
